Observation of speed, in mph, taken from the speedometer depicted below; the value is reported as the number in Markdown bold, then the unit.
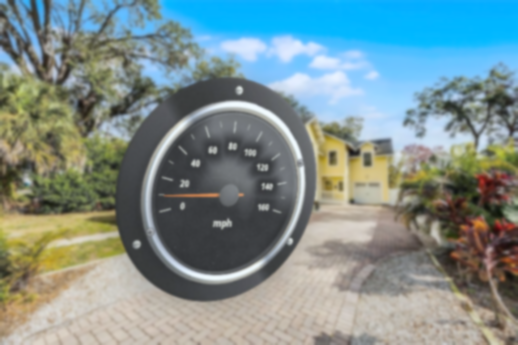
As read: **10** mph
